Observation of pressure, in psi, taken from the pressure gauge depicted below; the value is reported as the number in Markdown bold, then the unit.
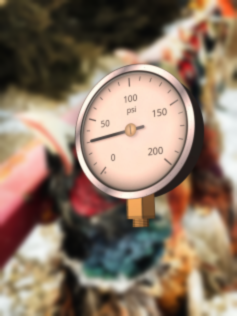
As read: **30** psi
